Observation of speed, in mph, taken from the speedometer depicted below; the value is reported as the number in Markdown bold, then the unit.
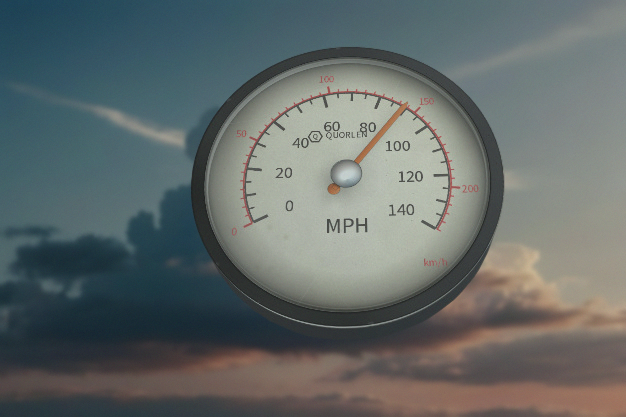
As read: **90** mph
